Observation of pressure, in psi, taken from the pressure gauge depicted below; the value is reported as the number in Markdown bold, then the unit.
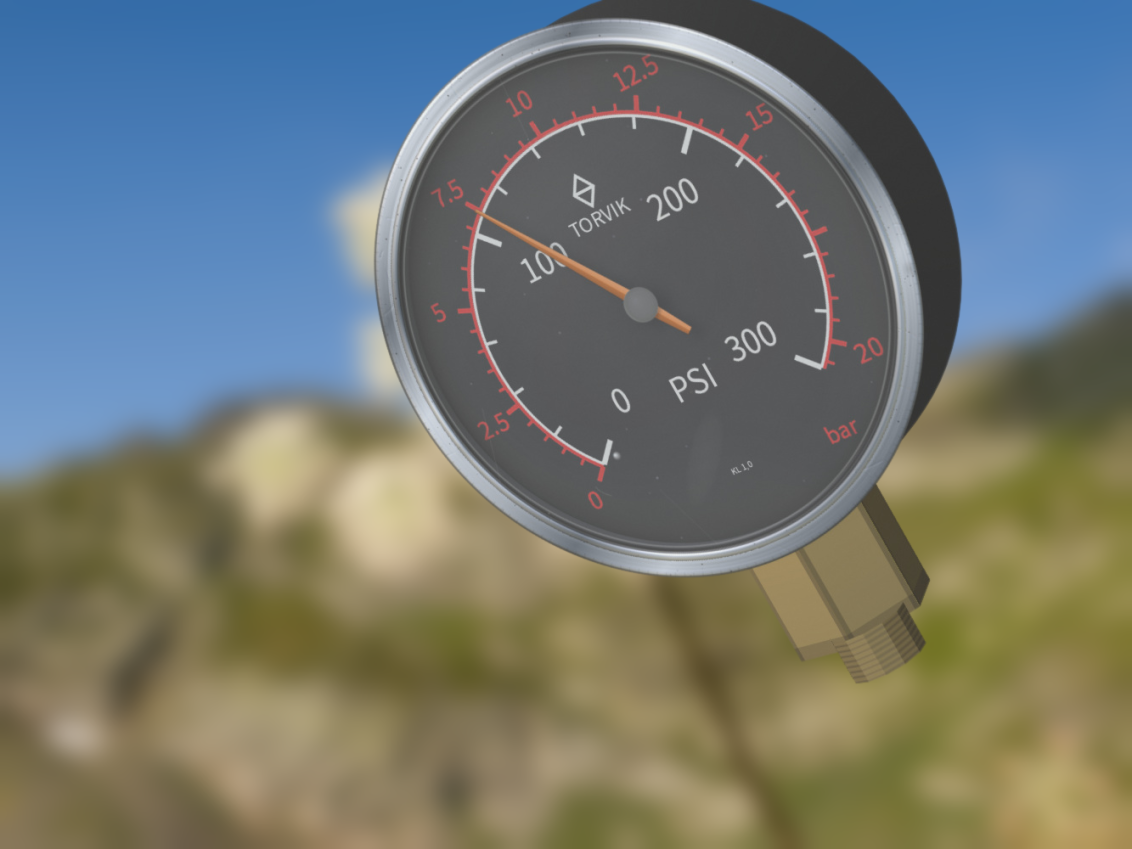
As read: **110** psi
